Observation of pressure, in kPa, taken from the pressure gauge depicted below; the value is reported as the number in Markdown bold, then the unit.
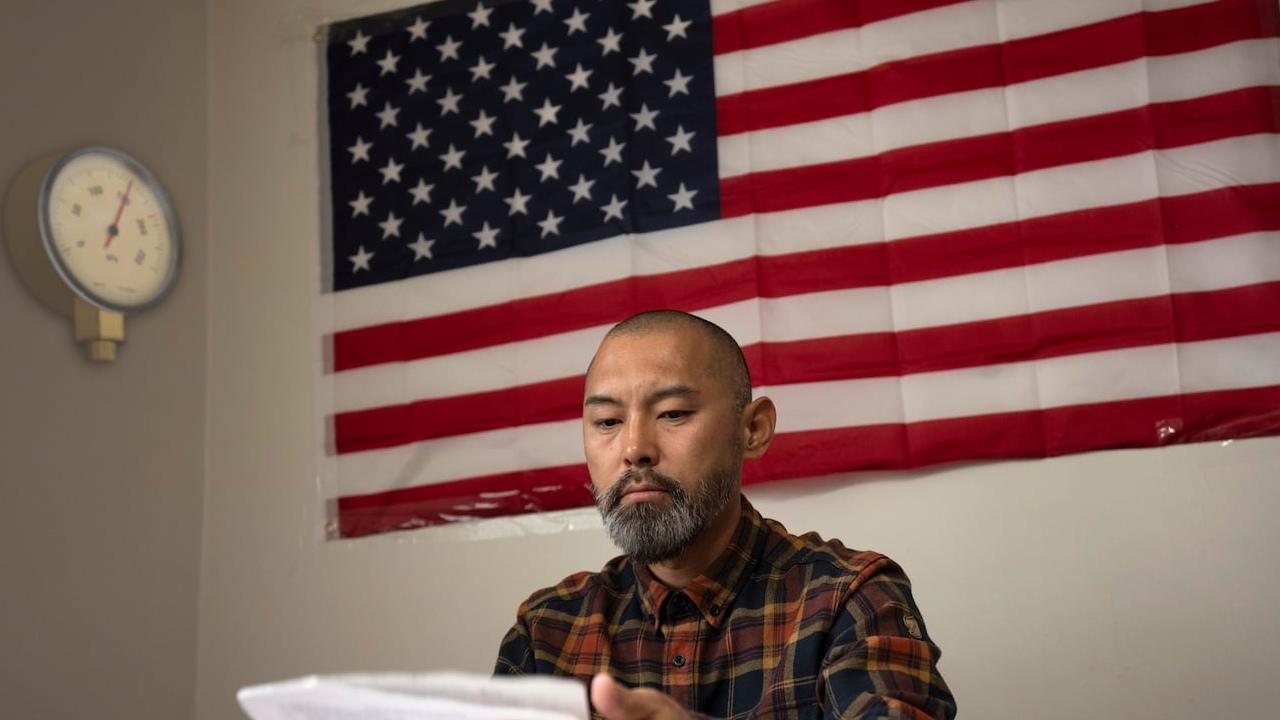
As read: **150** kPa
